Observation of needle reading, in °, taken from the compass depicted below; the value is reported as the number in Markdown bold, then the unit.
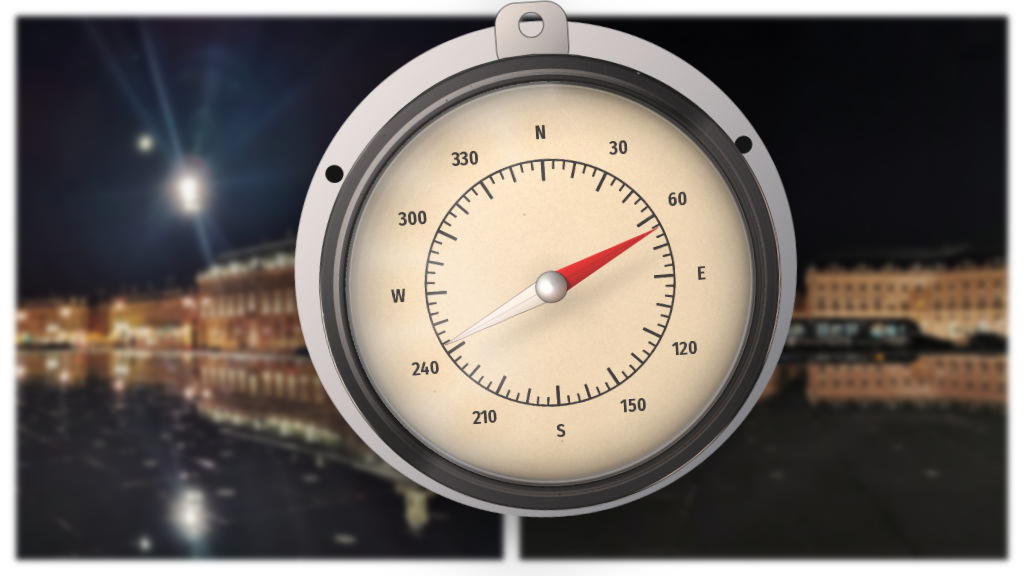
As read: **65** °
